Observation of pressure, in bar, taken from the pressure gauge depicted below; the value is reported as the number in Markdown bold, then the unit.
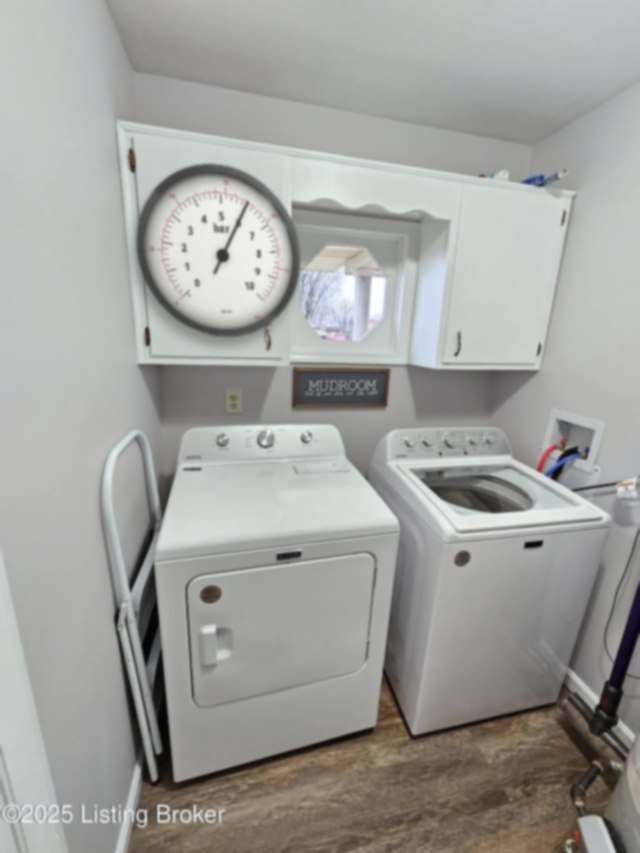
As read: **6** bar
